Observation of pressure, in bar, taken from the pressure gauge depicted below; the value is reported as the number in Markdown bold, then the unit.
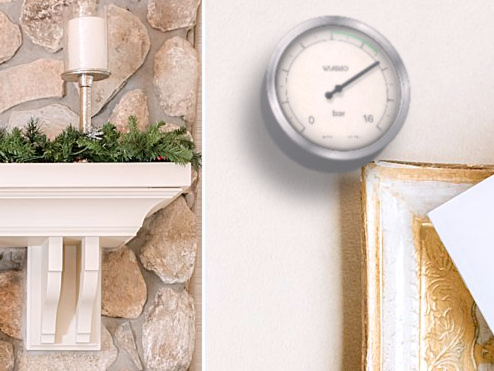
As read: **11.5** bar
